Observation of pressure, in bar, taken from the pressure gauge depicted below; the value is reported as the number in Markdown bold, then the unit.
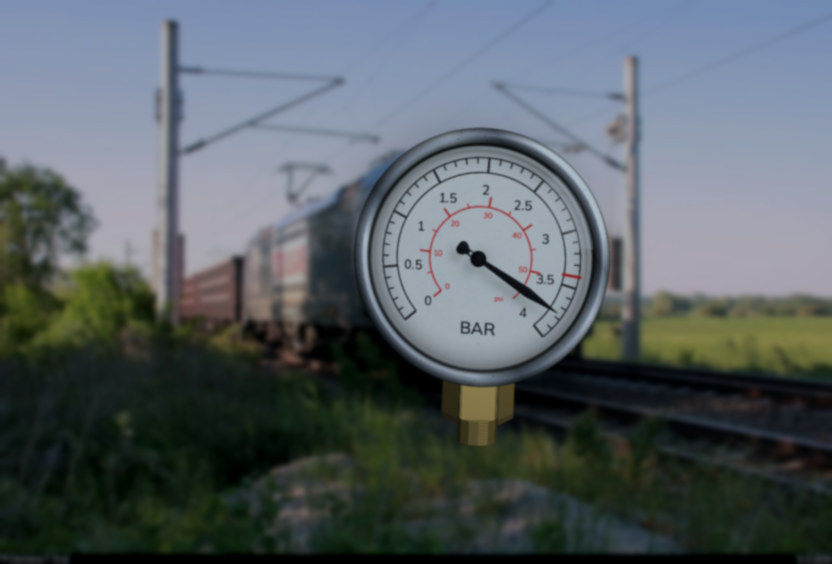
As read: **3.75** bar
